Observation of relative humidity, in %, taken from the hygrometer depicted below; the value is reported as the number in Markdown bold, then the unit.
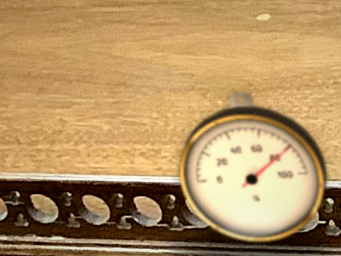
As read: **80** %
